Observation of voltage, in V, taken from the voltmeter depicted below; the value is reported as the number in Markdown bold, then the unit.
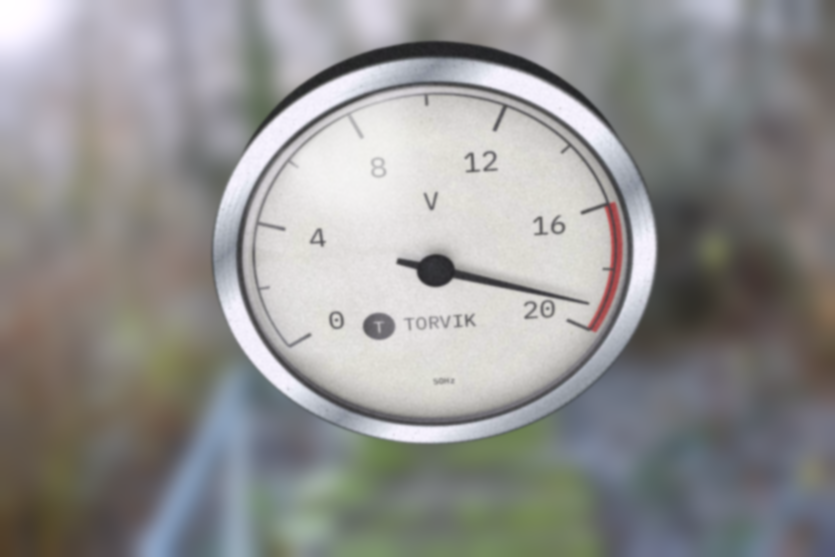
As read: **19** V
